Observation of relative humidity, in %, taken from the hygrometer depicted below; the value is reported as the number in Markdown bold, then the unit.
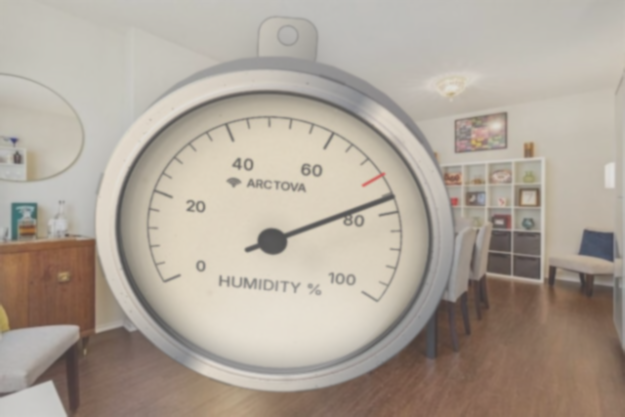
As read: **76** %
